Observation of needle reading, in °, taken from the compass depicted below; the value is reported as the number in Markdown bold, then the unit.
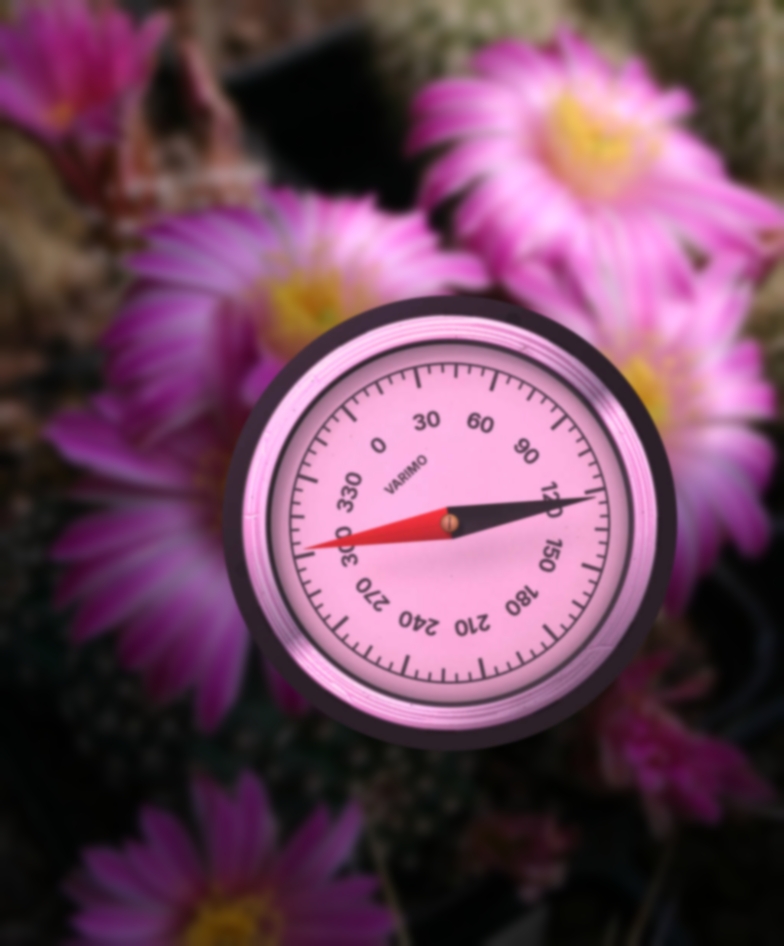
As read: **302.5** °
